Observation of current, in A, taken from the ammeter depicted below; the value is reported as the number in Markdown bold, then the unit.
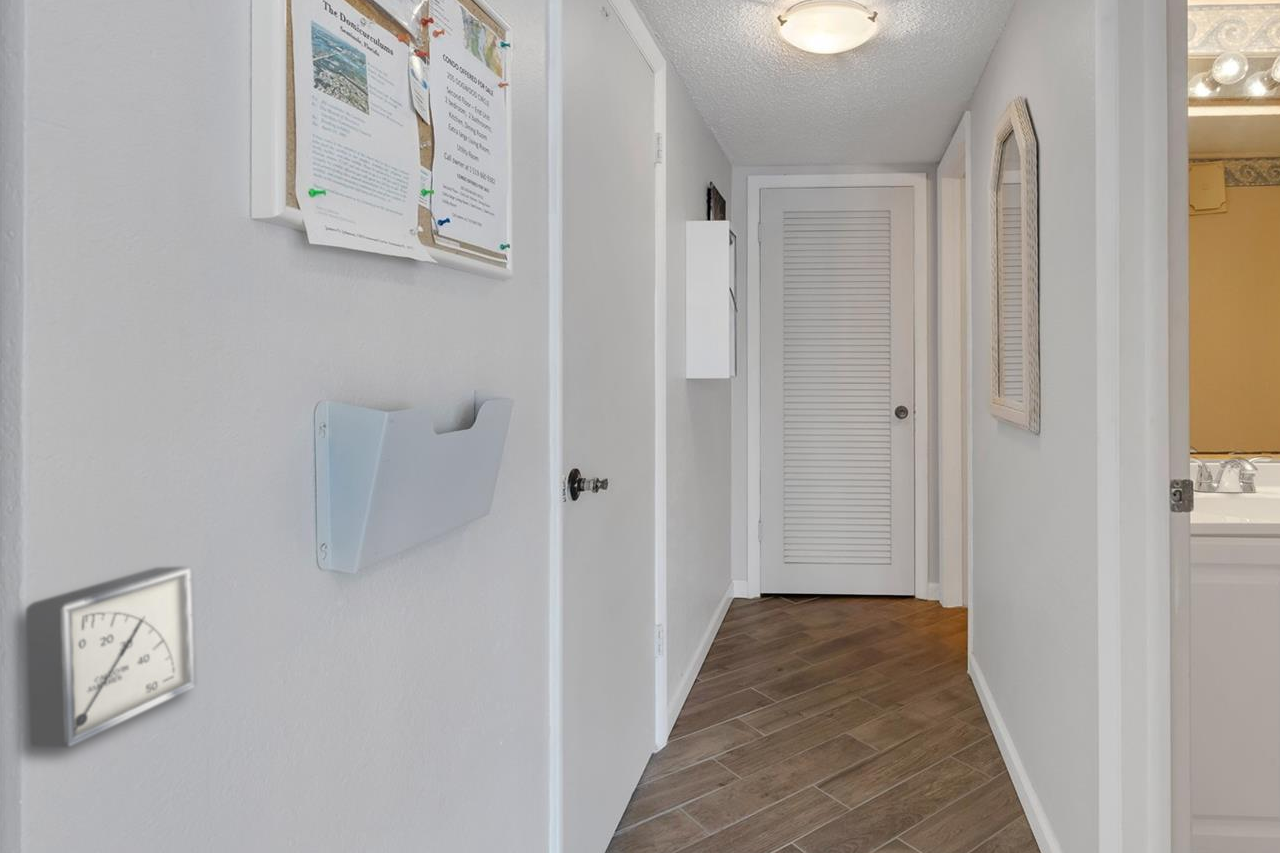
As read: **30** A
